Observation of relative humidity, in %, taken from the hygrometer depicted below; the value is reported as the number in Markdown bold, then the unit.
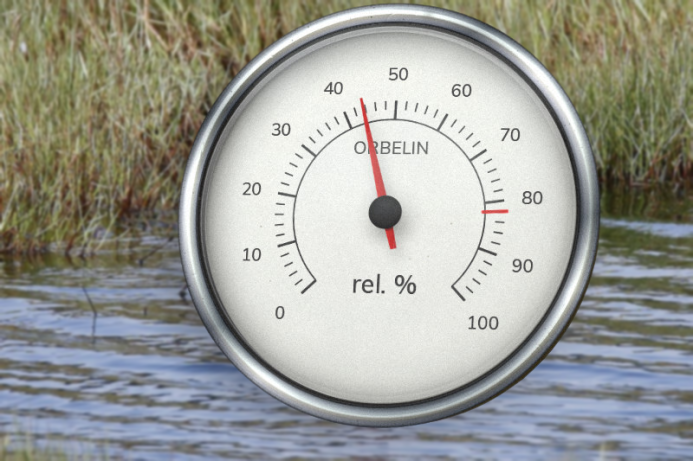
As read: **44** %
